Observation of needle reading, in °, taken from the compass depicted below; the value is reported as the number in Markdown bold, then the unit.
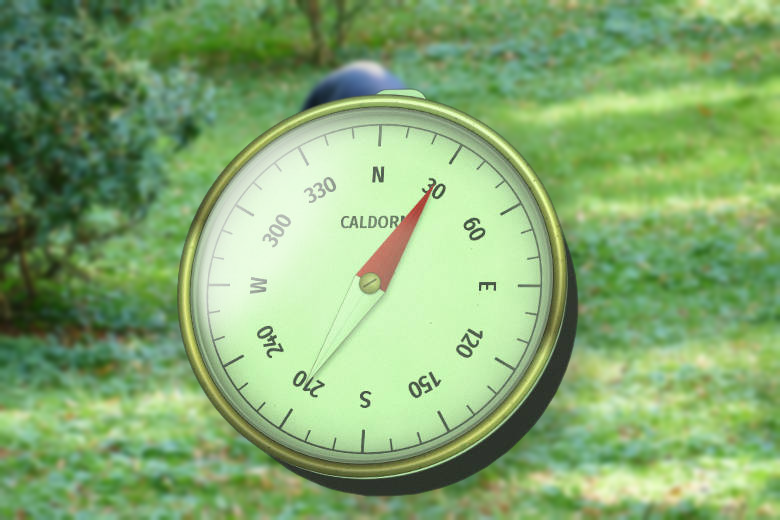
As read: **30** °
